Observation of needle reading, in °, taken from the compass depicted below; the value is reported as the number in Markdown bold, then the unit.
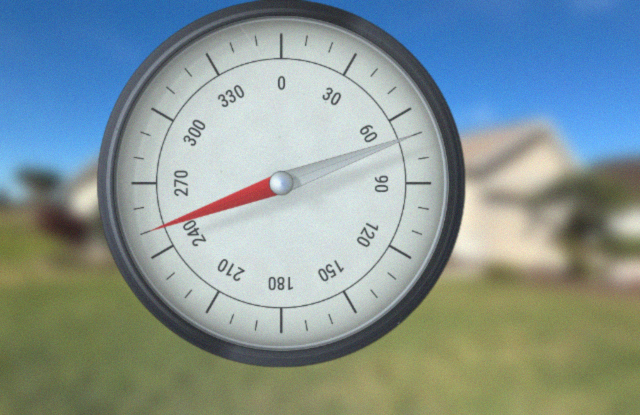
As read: **250** °
